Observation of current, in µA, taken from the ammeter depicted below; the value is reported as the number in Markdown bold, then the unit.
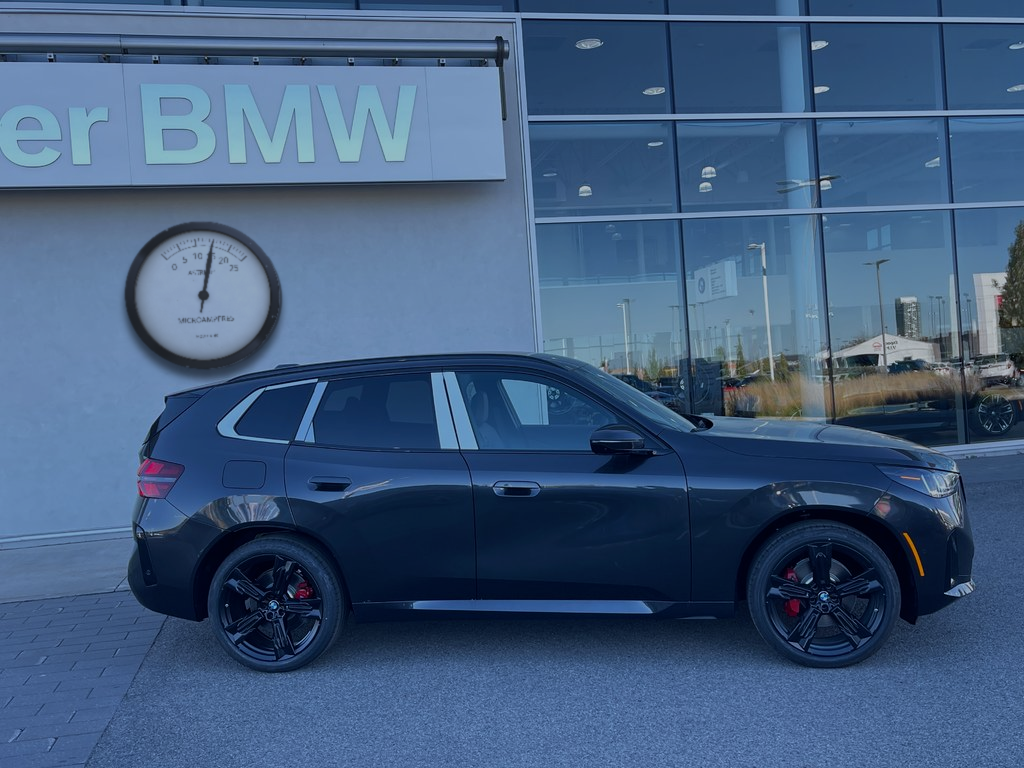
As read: **15** µA
